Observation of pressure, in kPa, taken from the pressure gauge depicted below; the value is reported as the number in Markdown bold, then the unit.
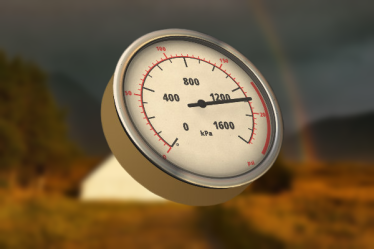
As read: **1300** kPa
